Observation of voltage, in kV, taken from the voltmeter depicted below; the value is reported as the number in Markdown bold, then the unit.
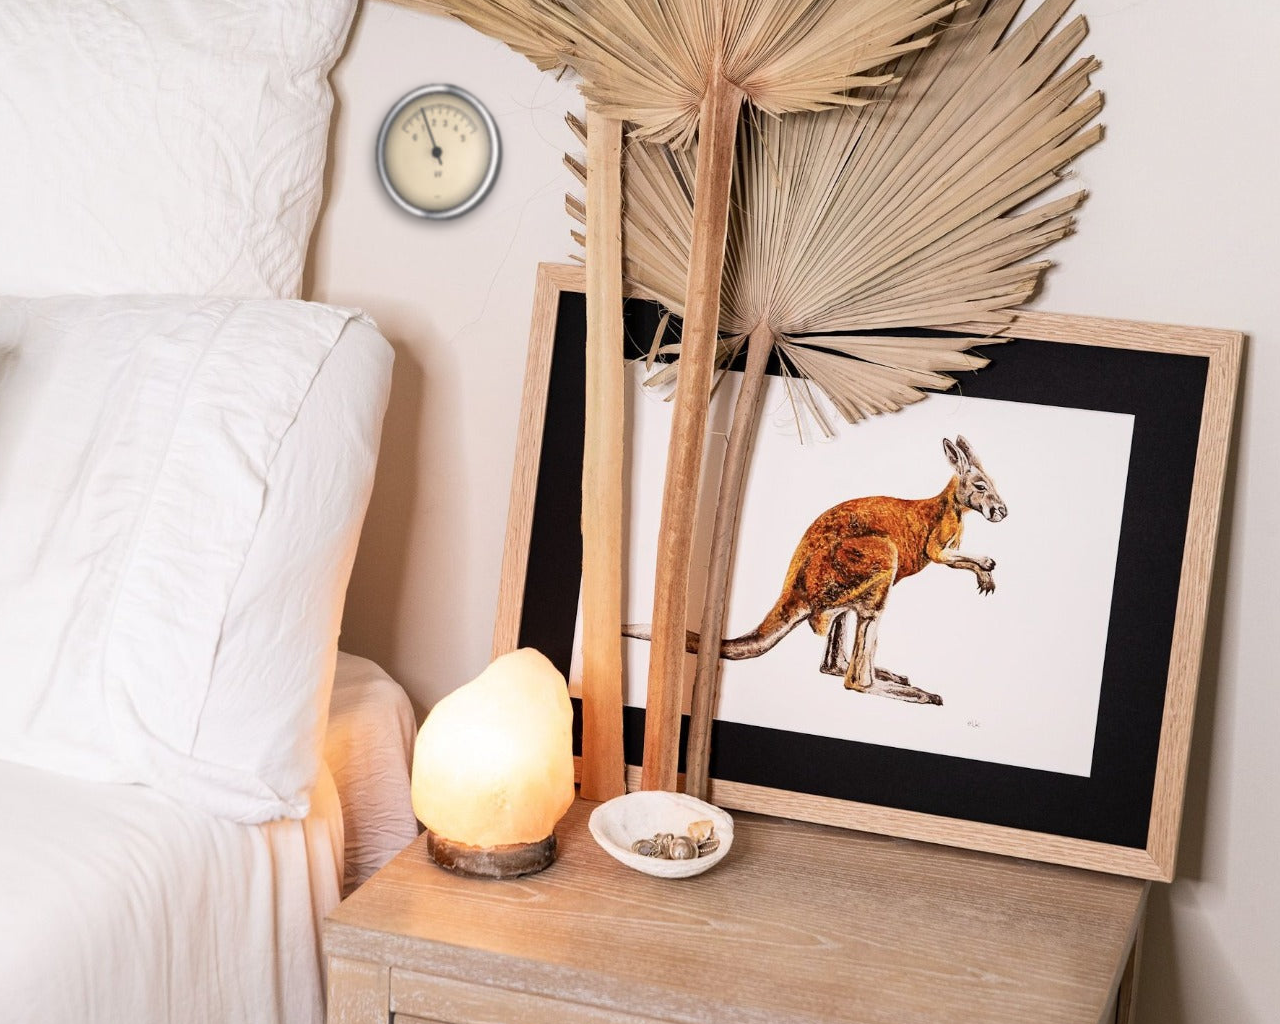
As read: **1.5** kV
